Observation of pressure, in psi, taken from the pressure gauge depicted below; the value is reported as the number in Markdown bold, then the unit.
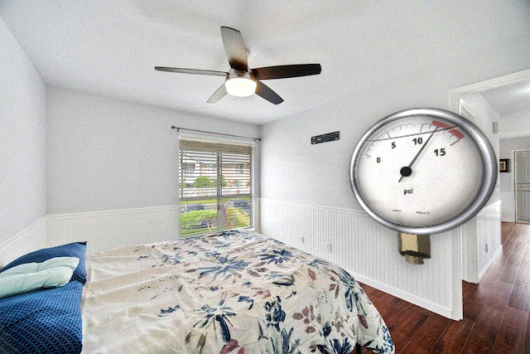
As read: **12** psi
